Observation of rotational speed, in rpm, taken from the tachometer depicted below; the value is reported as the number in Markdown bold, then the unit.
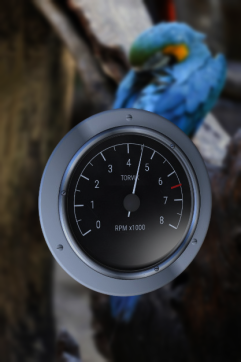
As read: **4500** rpm
